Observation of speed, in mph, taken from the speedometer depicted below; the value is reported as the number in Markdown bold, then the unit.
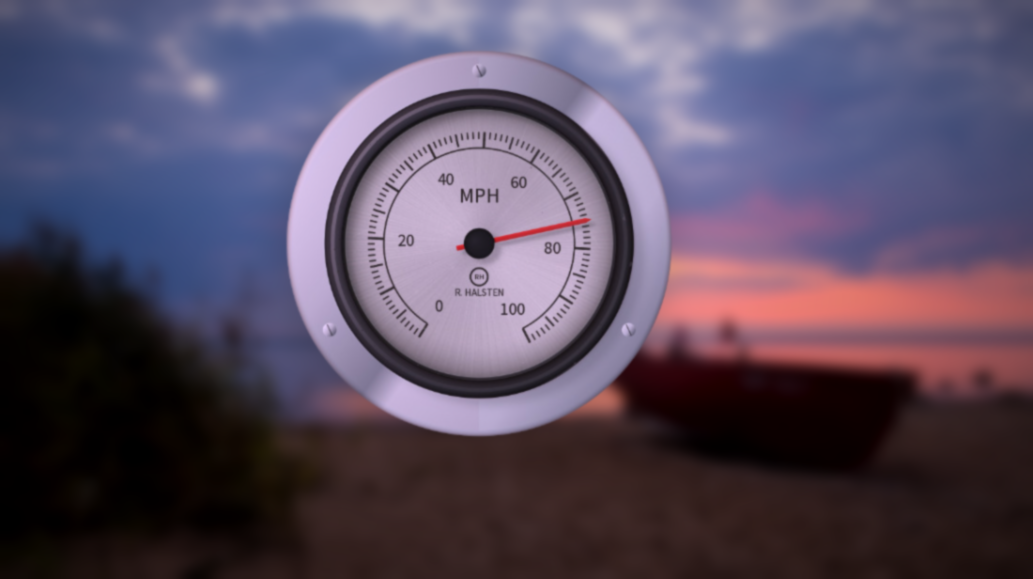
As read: **75** mph
